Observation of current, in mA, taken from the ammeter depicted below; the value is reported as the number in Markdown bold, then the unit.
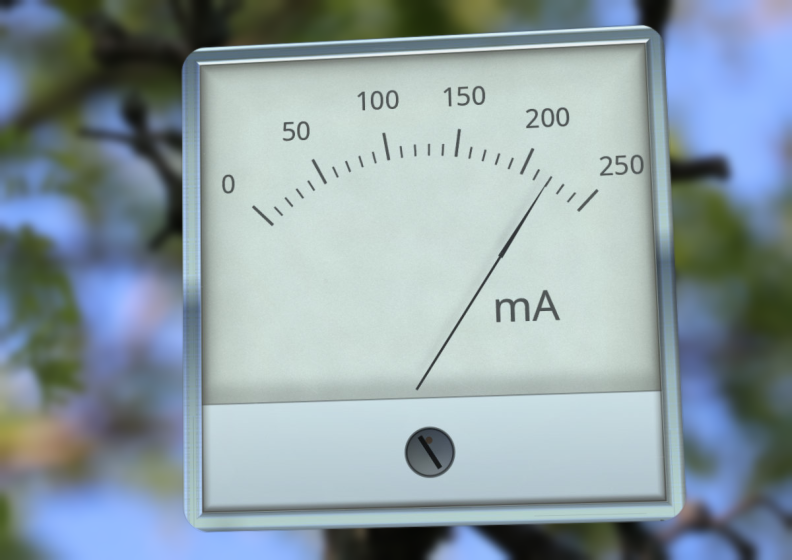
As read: **220** mA
